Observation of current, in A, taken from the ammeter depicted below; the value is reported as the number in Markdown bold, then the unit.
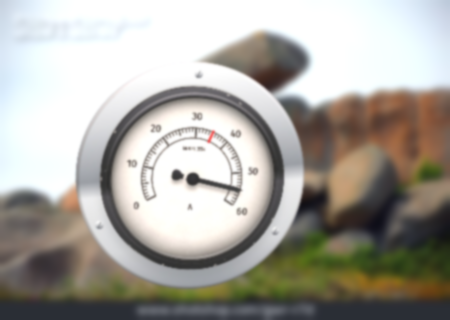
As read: **55** A
